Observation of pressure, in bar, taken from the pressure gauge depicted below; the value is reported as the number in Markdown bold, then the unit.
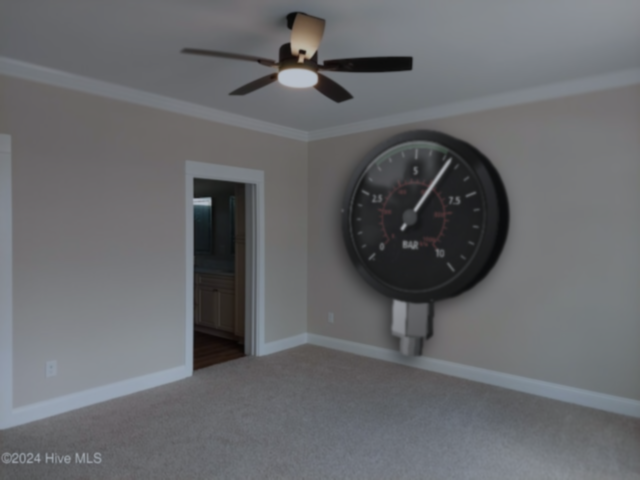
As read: **6.25** bar
